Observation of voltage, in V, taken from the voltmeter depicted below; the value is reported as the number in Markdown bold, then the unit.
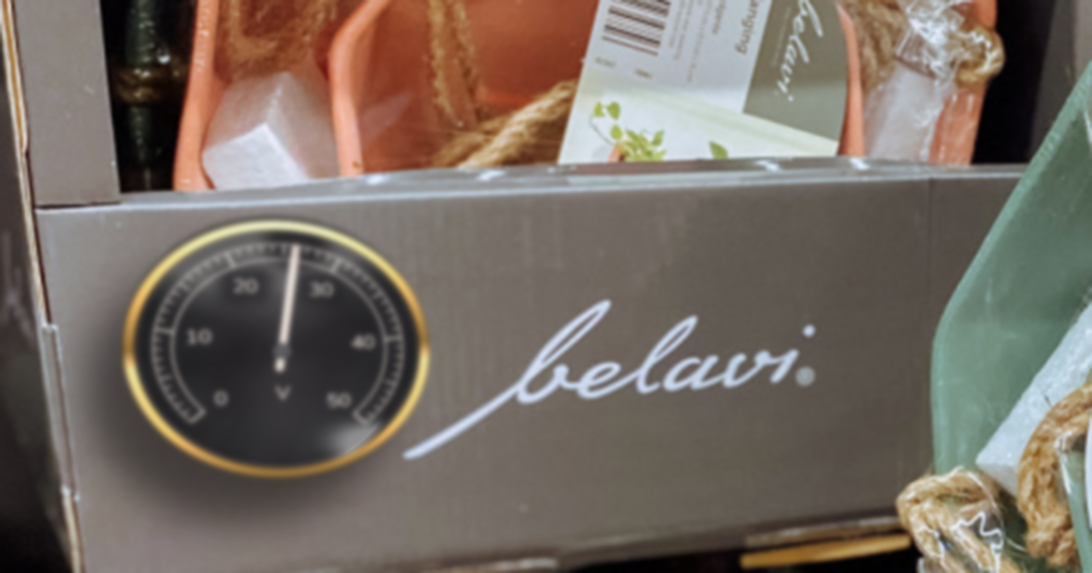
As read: **26** V
